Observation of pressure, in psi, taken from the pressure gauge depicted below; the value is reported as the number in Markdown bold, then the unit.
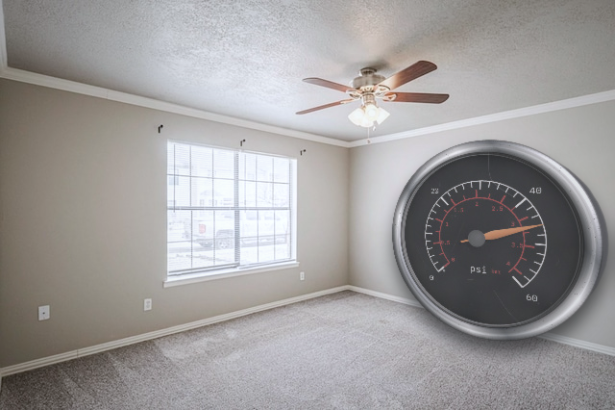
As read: **46** psi
